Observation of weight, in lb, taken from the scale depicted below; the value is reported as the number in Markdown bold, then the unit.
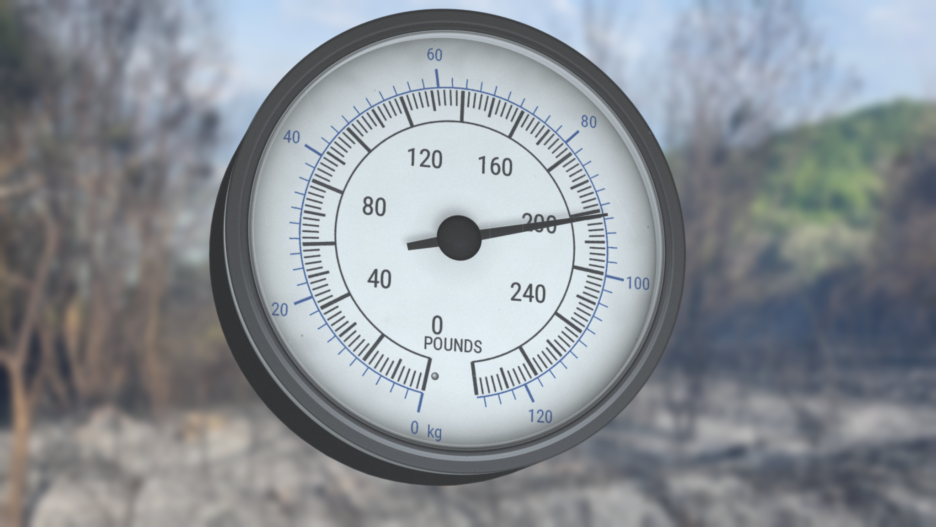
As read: **202** lb
